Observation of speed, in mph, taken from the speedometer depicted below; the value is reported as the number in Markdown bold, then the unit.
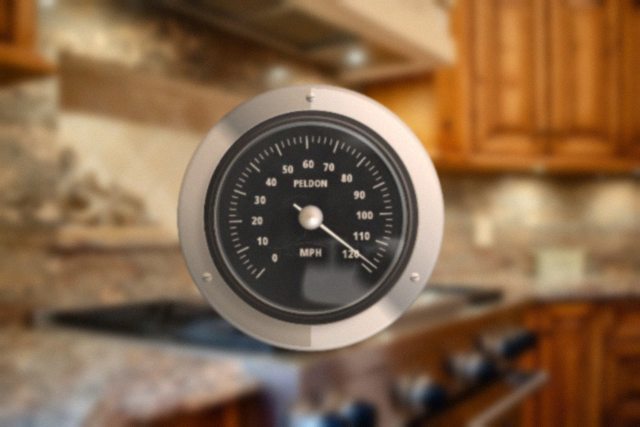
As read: **118** mph
